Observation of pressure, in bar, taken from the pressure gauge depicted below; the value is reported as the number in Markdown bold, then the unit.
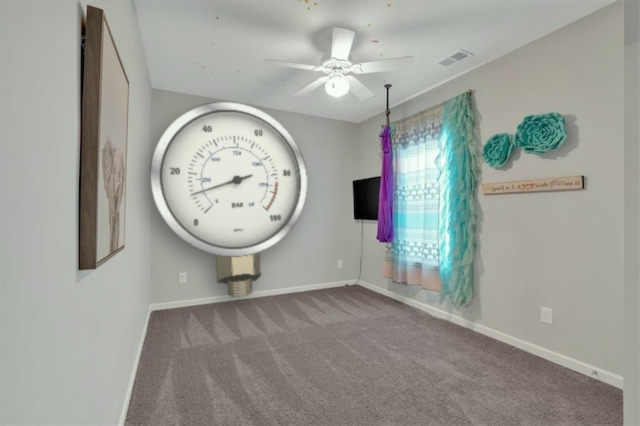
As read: **10** bar
